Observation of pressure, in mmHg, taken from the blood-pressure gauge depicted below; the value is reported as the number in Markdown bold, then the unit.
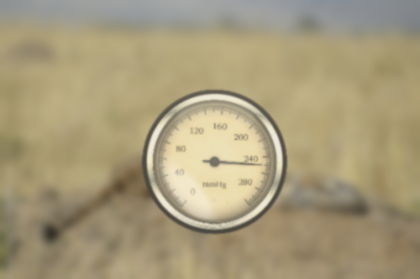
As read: **250** mmHg
